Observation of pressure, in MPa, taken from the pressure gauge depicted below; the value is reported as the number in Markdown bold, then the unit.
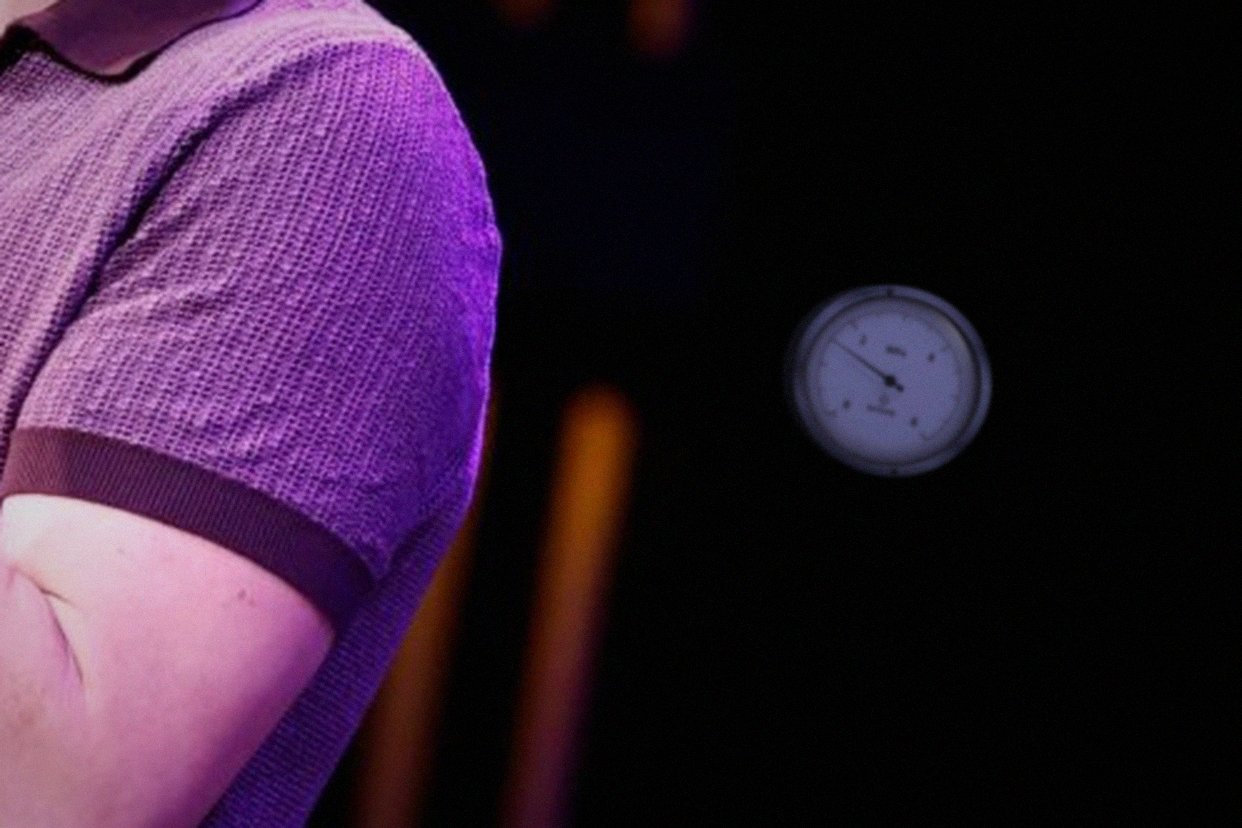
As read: **1.5** MPa
